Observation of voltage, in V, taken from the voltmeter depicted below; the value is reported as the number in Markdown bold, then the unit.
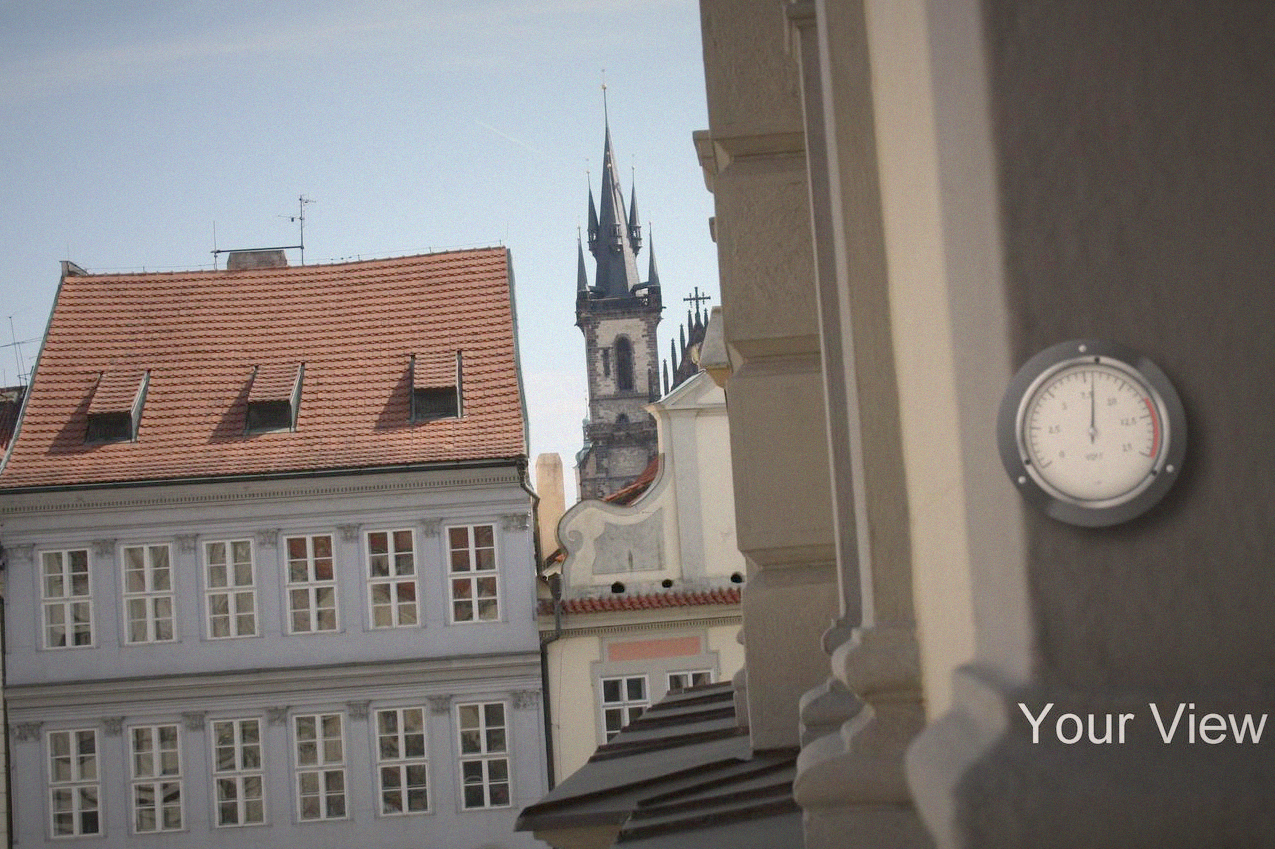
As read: **8** V
